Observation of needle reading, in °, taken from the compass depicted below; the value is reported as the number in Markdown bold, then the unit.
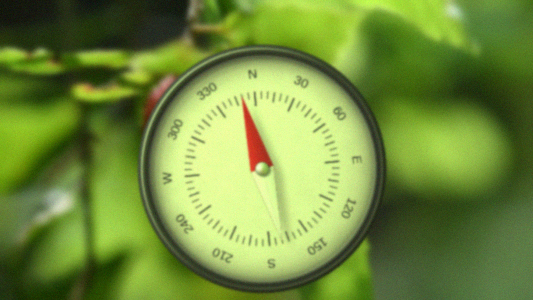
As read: **350** °
